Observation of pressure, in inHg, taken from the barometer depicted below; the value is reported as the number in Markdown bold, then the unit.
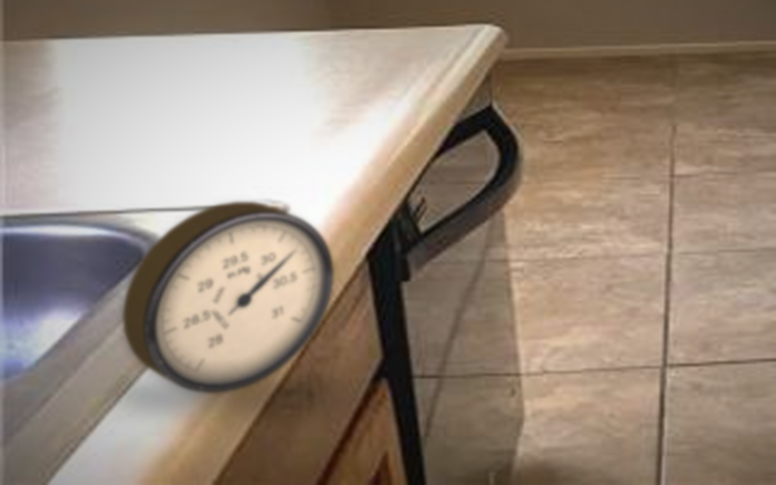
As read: **30.2** inHg
